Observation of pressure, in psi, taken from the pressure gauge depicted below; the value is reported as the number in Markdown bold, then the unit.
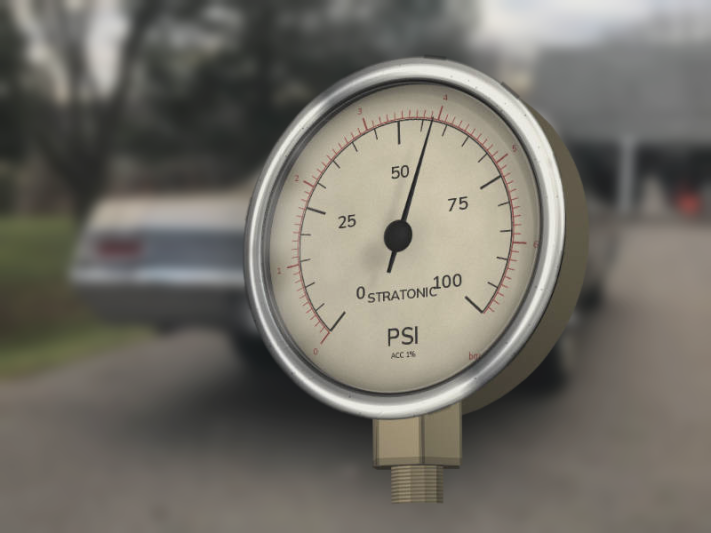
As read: **57.5** psi
